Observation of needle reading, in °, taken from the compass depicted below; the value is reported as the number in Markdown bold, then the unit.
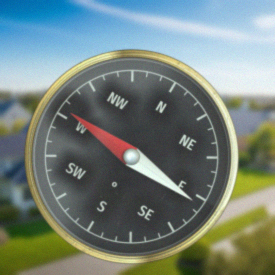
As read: **275** °
